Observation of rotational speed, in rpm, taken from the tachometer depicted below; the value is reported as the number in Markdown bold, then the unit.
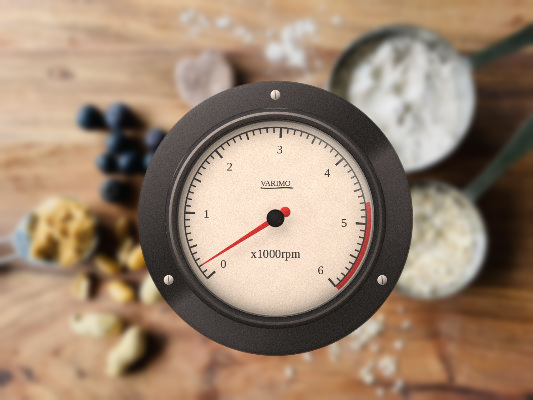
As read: **200** rpm
